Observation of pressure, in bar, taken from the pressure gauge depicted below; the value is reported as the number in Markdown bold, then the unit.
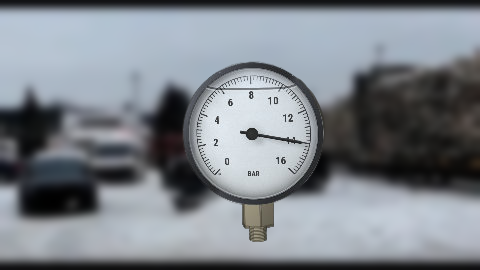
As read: **14** bar
